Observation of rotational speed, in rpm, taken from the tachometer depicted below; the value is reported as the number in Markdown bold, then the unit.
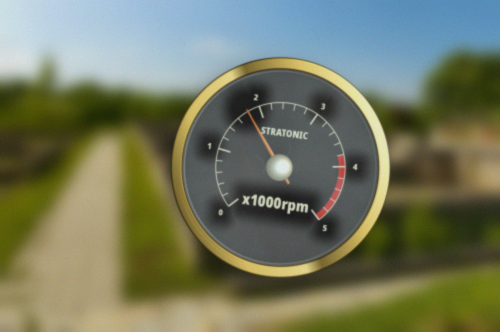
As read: **1800** rpm
